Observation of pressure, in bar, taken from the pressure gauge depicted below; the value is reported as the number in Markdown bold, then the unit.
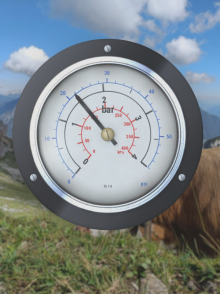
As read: **1.5** bar
